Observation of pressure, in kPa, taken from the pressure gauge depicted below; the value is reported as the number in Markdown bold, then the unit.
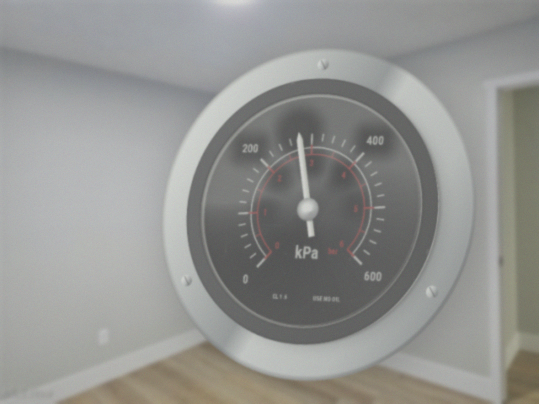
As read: **280** kPa
